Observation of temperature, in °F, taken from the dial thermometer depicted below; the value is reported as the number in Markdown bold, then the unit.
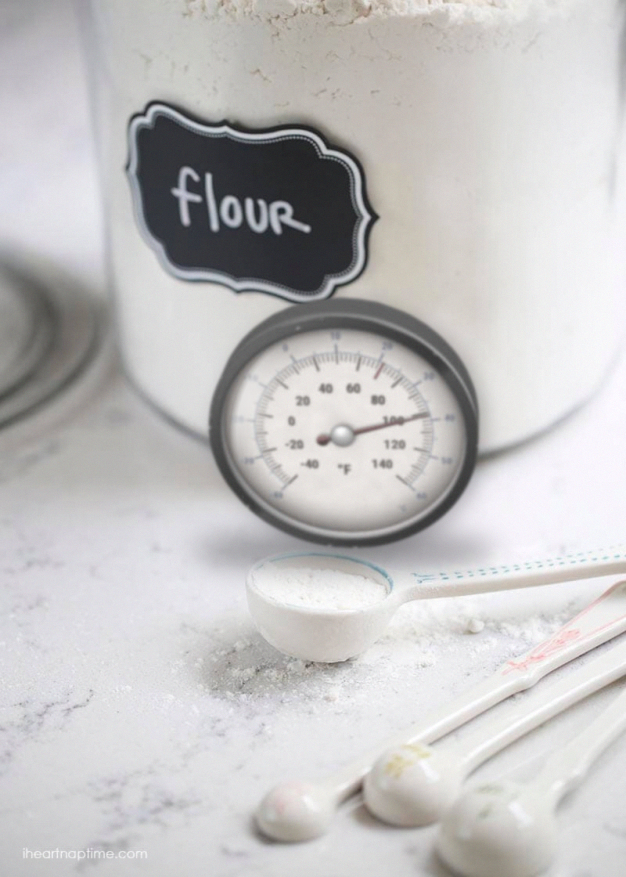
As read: **100** °F
